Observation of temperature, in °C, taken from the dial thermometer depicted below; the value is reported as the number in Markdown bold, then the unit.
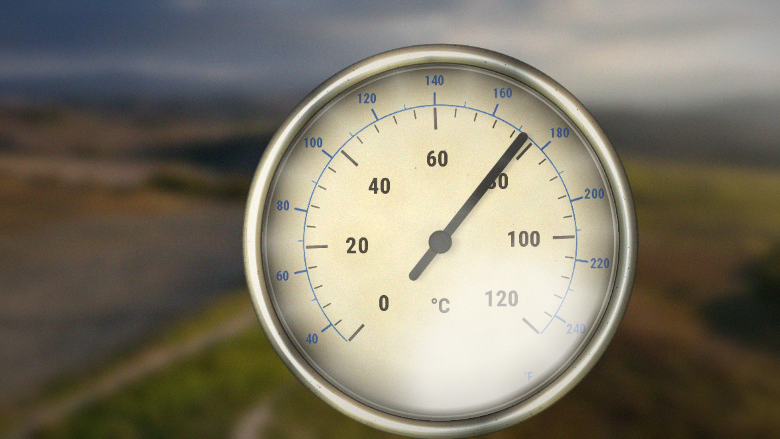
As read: **78** °C
